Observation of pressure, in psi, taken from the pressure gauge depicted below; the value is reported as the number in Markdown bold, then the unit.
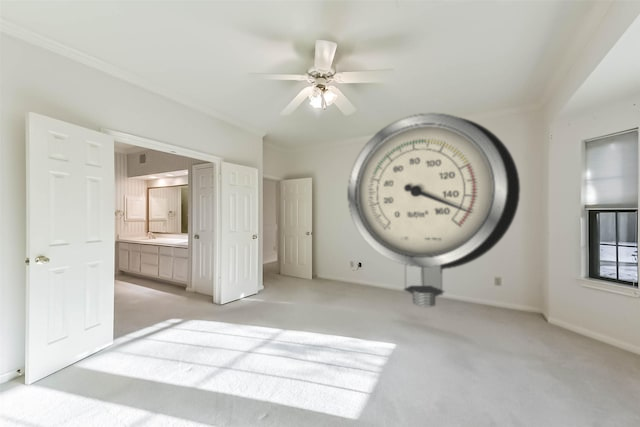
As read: **150** psi
